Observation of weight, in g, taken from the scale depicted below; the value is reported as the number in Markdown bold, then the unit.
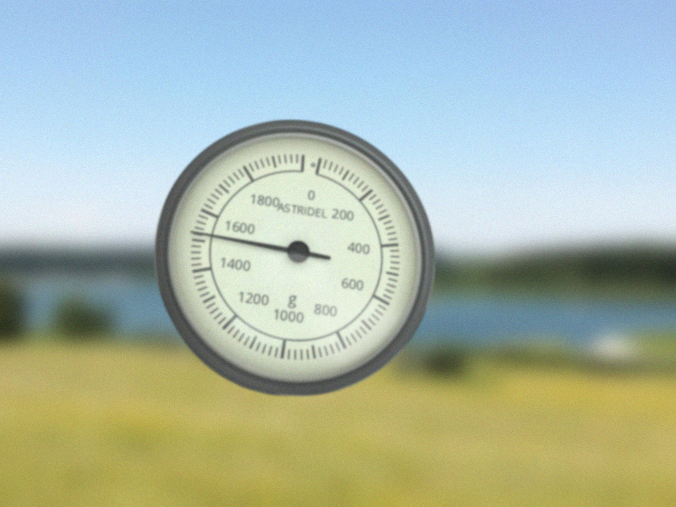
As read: **1520** g
